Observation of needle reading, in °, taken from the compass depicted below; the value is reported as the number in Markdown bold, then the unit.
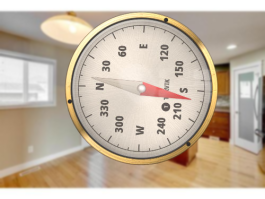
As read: **190** °
